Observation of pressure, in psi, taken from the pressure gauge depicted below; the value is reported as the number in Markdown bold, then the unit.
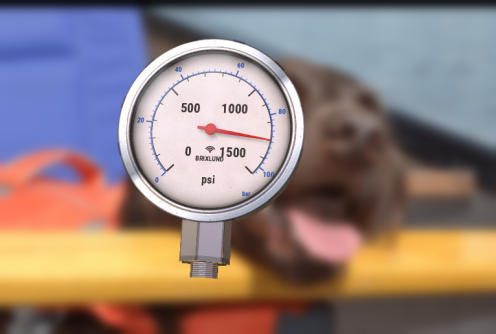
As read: **1300** psi
